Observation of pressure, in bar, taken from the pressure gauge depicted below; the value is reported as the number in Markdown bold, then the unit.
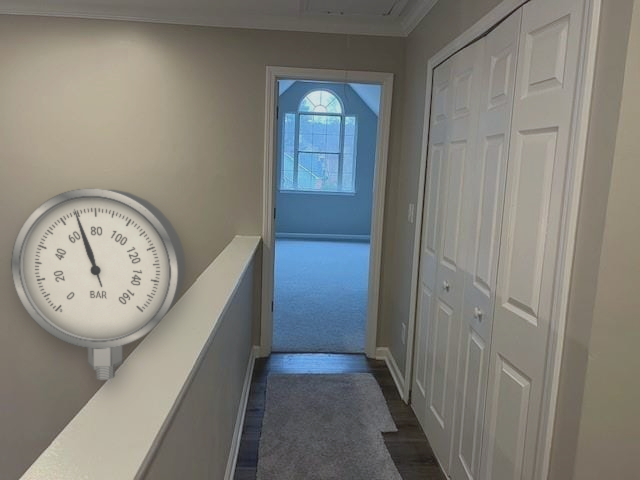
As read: **70** bar
